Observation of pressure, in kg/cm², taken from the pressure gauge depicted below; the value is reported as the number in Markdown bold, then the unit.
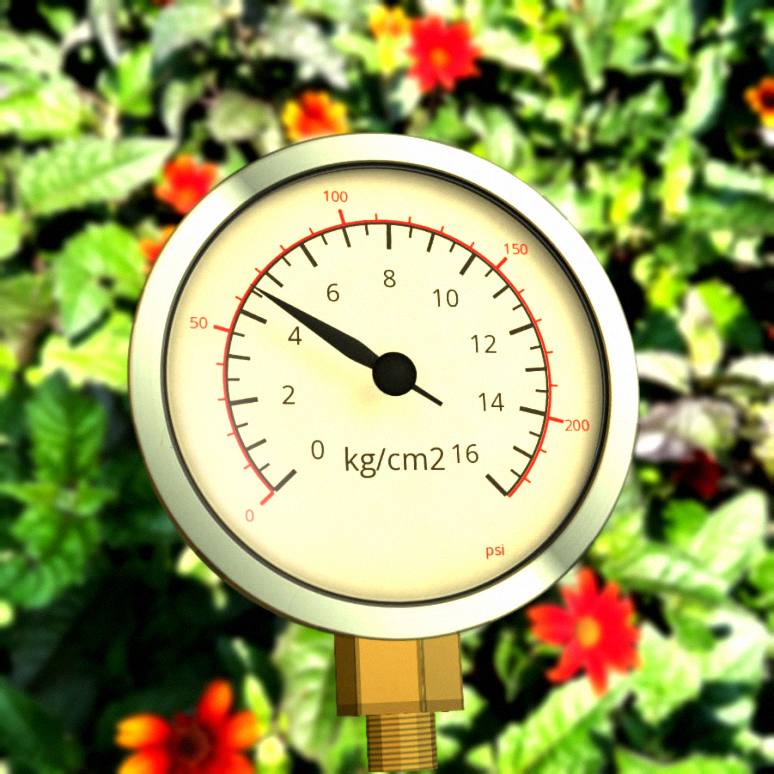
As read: **4.5** kg/cm²
